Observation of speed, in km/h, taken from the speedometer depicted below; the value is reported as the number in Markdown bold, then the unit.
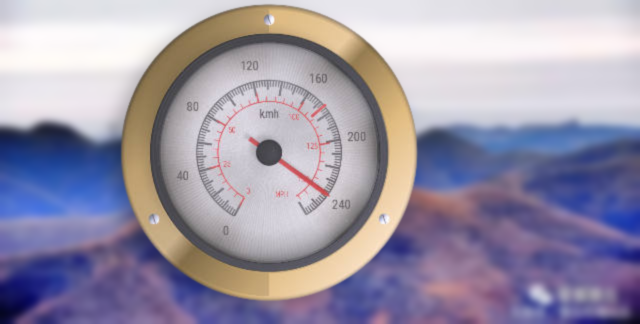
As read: **240** km/h
